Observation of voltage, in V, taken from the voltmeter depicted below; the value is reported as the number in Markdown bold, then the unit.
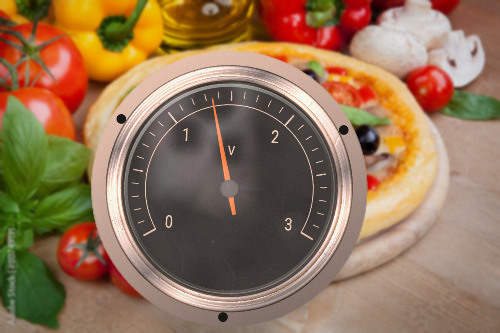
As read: **1.35** V
